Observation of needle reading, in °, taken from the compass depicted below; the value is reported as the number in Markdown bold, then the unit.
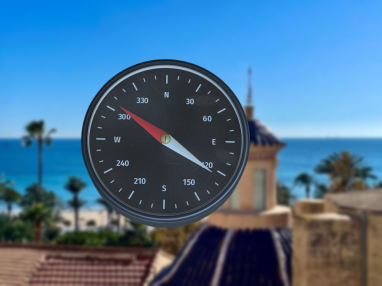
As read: **305** °
